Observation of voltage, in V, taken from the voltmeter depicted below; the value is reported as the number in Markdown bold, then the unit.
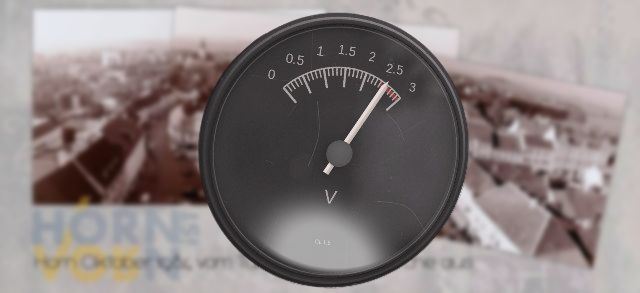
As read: **2.5** V
